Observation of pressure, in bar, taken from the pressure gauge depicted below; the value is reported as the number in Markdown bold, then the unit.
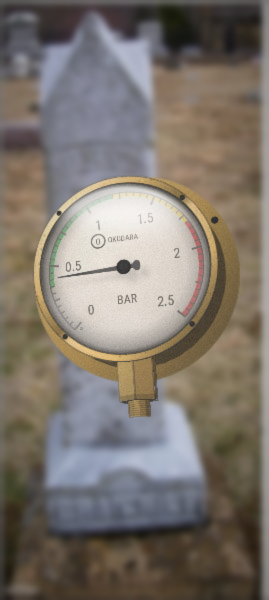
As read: **0.4** bar
